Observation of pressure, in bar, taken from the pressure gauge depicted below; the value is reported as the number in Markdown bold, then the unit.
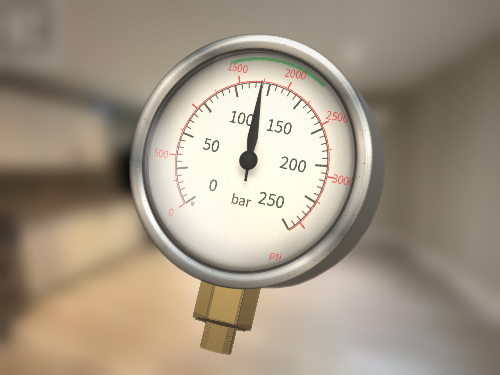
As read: **120** bar
